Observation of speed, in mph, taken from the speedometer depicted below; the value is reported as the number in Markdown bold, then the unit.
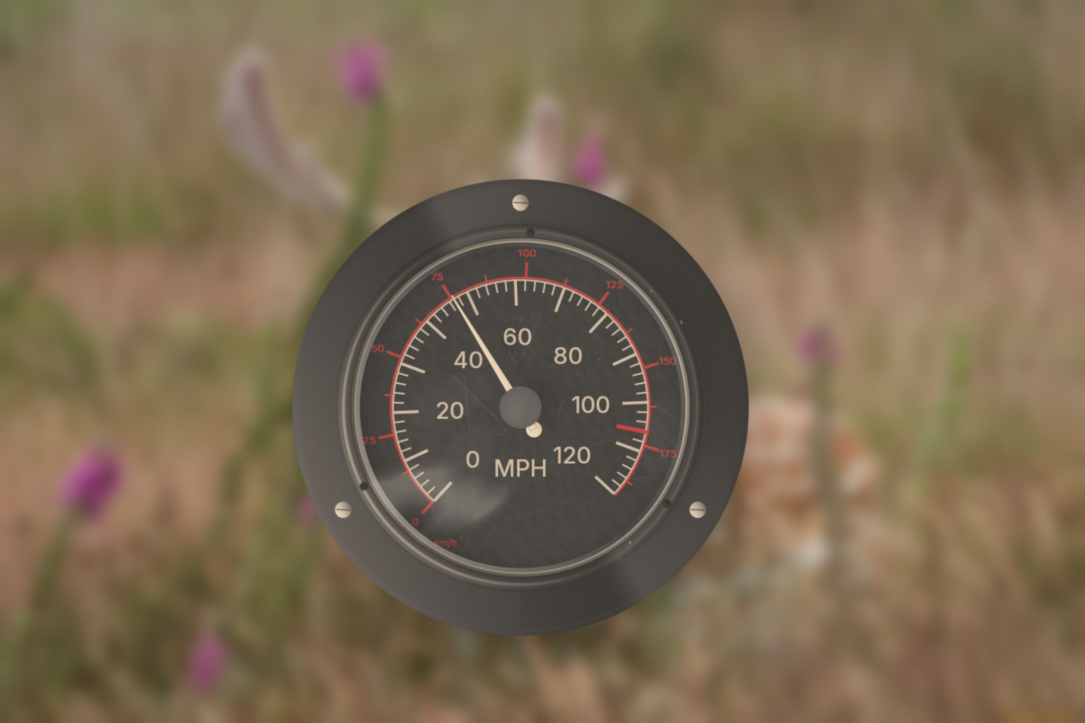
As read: **47** mph
